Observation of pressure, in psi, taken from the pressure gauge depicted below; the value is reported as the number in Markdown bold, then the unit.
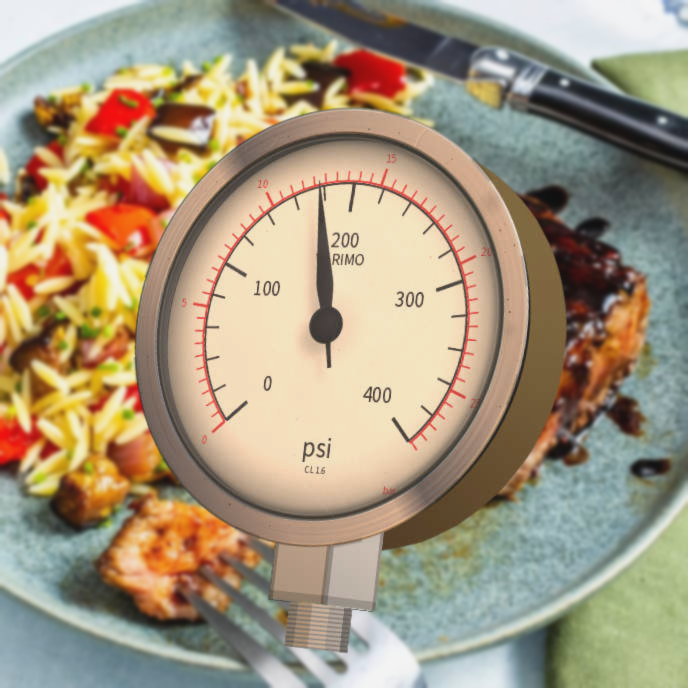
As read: **180** psi
